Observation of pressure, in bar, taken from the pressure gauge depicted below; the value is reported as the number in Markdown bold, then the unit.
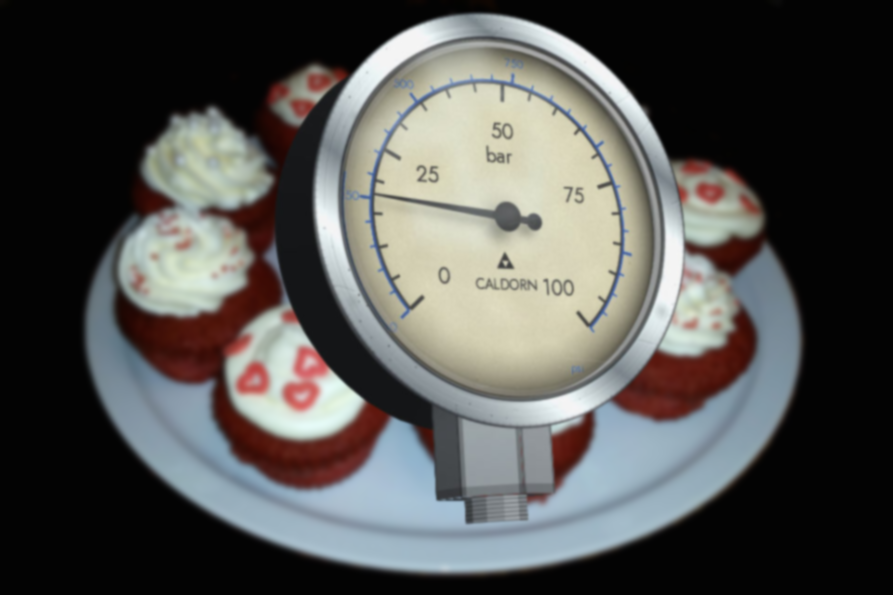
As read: **17.5** bar
